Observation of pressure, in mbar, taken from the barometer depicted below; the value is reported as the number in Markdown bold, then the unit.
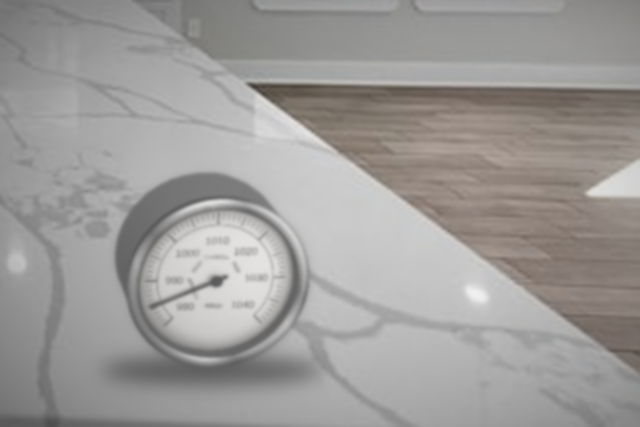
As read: **985** mbar
